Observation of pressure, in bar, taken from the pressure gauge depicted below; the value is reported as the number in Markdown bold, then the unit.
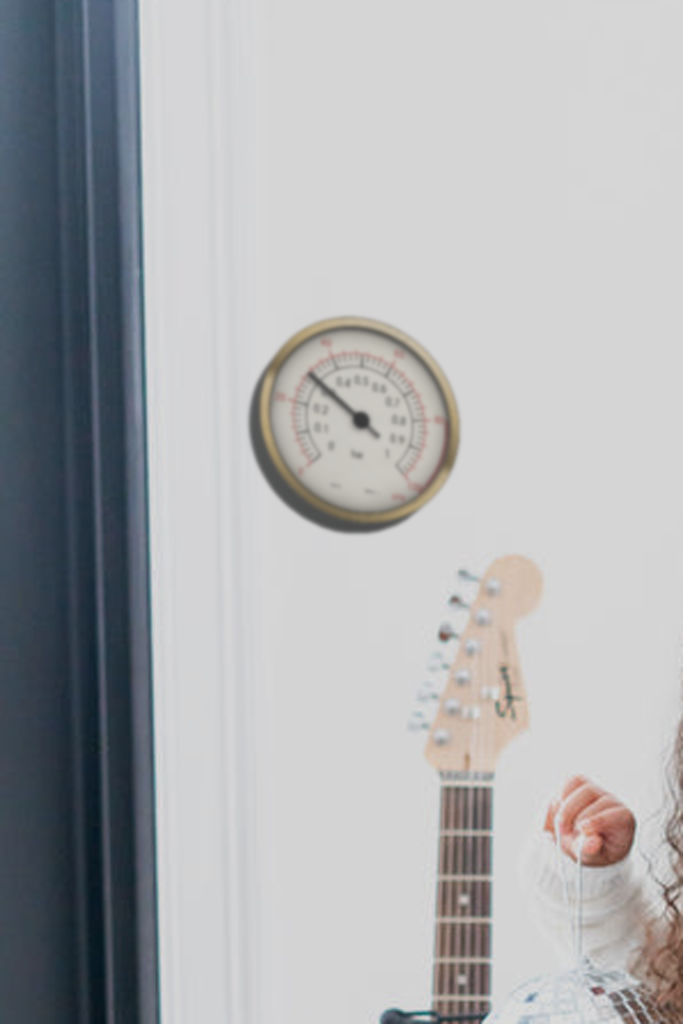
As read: **0.3** bar
